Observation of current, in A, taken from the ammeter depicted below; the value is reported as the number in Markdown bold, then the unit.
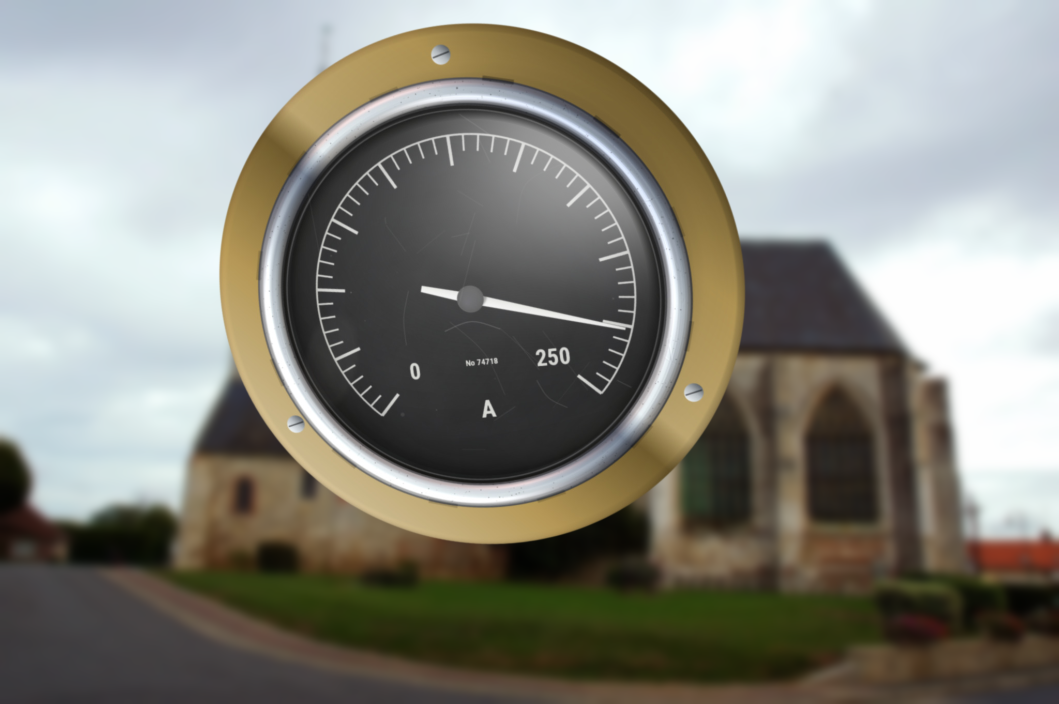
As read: **225** A
